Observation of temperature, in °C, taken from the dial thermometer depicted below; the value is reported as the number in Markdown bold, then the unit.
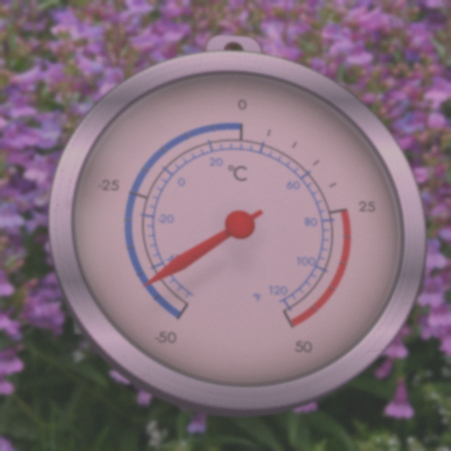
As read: **-42.5** °C
